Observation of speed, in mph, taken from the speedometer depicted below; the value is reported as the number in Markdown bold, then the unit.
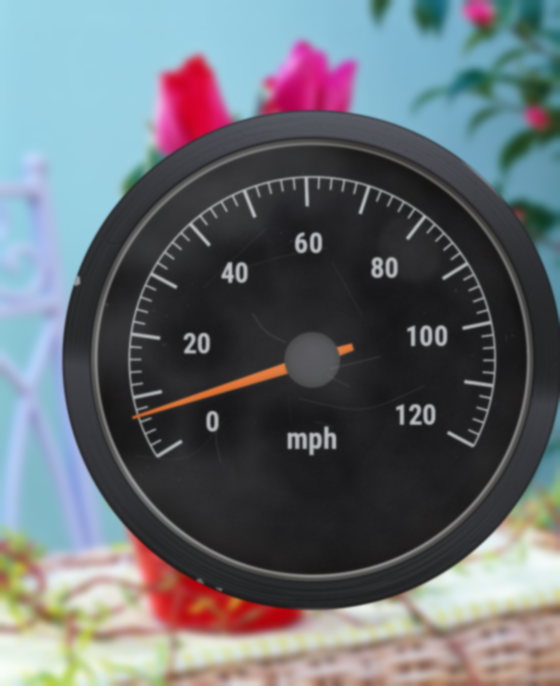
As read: **7** mph
